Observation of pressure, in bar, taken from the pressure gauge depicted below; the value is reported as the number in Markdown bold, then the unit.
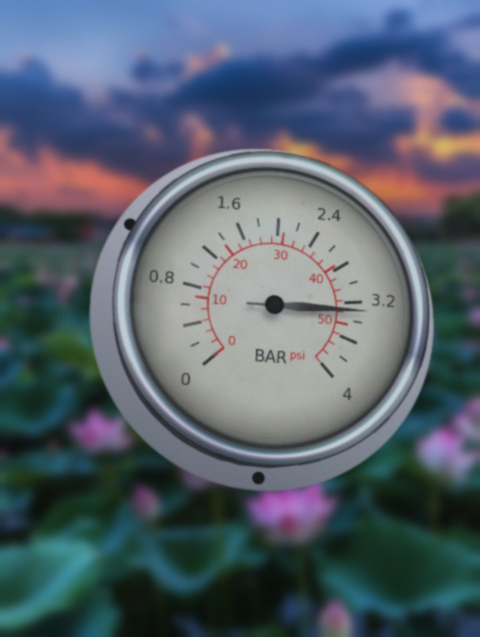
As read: **3.3** bar
